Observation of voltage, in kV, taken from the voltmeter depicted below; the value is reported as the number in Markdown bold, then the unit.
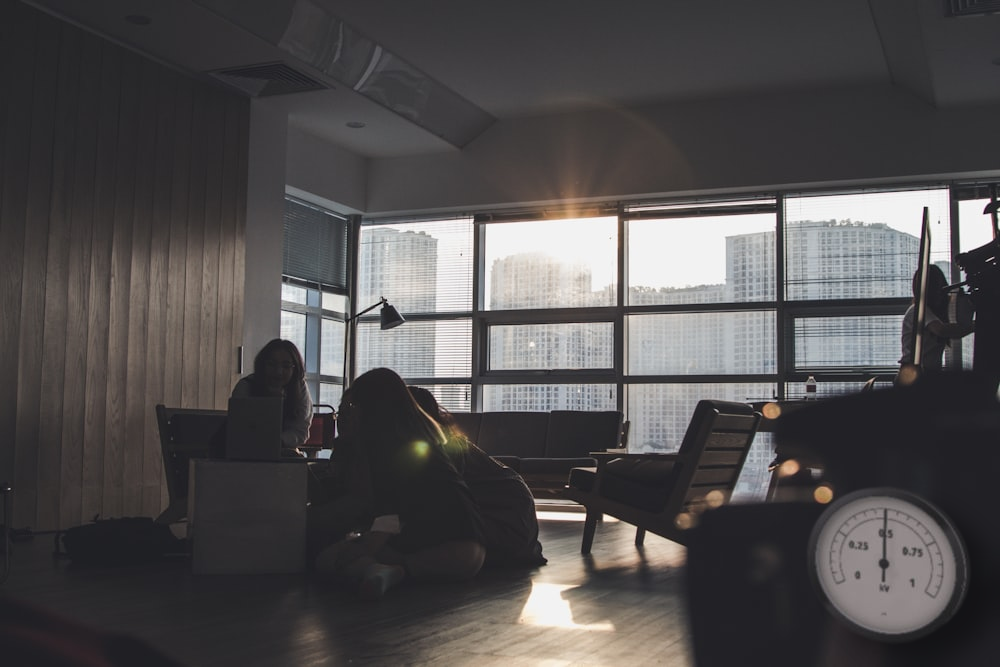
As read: **0.5** kV
